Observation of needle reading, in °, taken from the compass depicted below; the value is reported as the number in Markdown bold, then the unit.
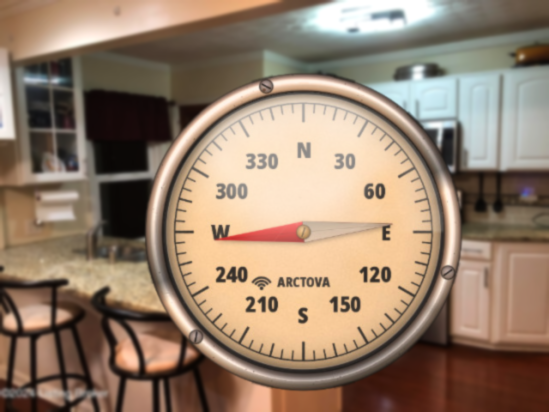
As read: **265** °
